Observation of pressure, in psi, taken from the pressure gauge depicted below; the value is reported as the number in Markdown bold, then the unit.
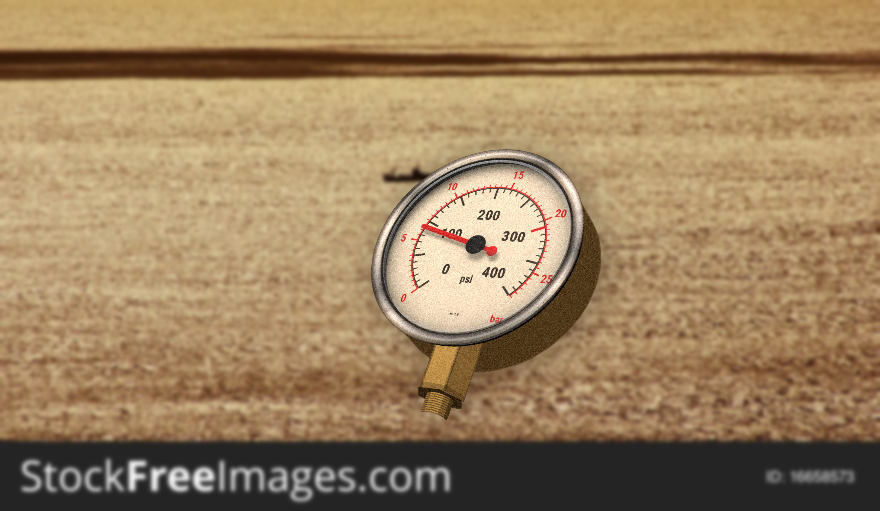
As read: **90** psi
